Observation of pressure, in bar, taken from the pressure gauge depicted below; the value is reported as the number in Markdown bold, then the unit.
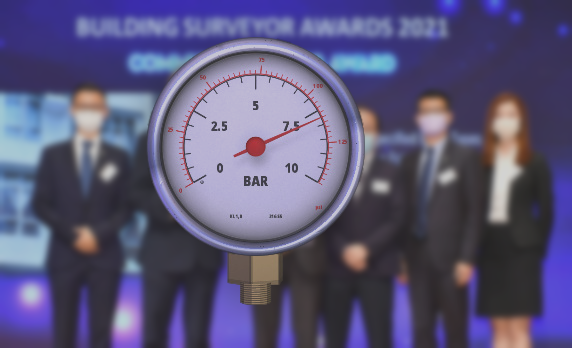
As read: **7.75** bar
